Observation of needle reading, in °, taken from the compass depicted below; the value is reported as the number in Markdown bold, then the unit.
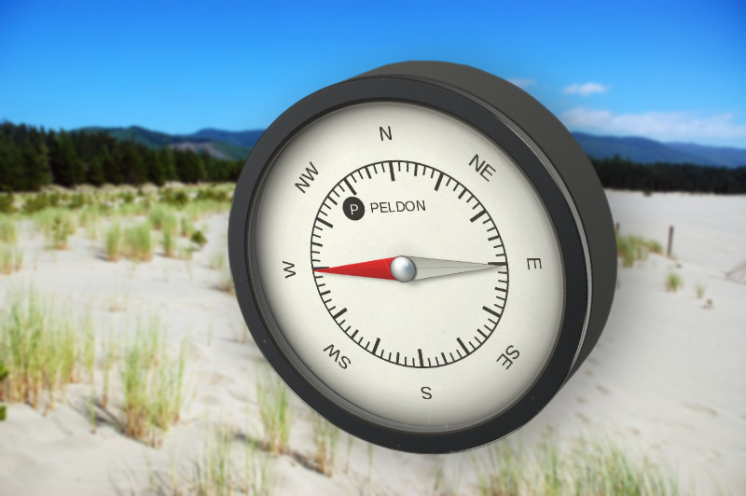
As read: **270** °
